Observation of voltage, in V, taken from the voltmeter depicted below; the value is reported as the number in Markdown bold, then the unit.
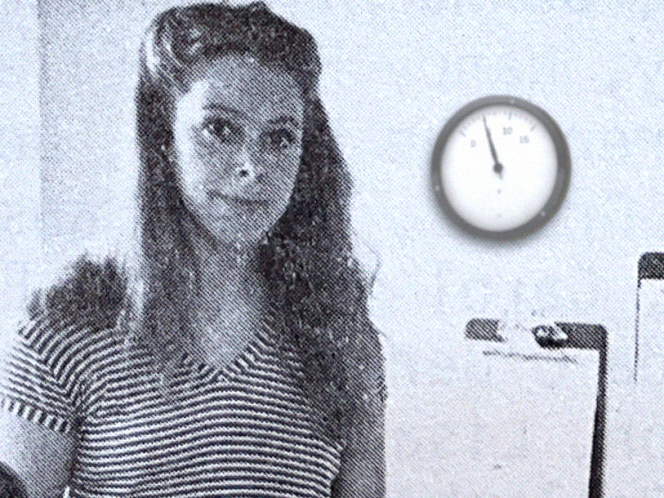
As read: **5** V
